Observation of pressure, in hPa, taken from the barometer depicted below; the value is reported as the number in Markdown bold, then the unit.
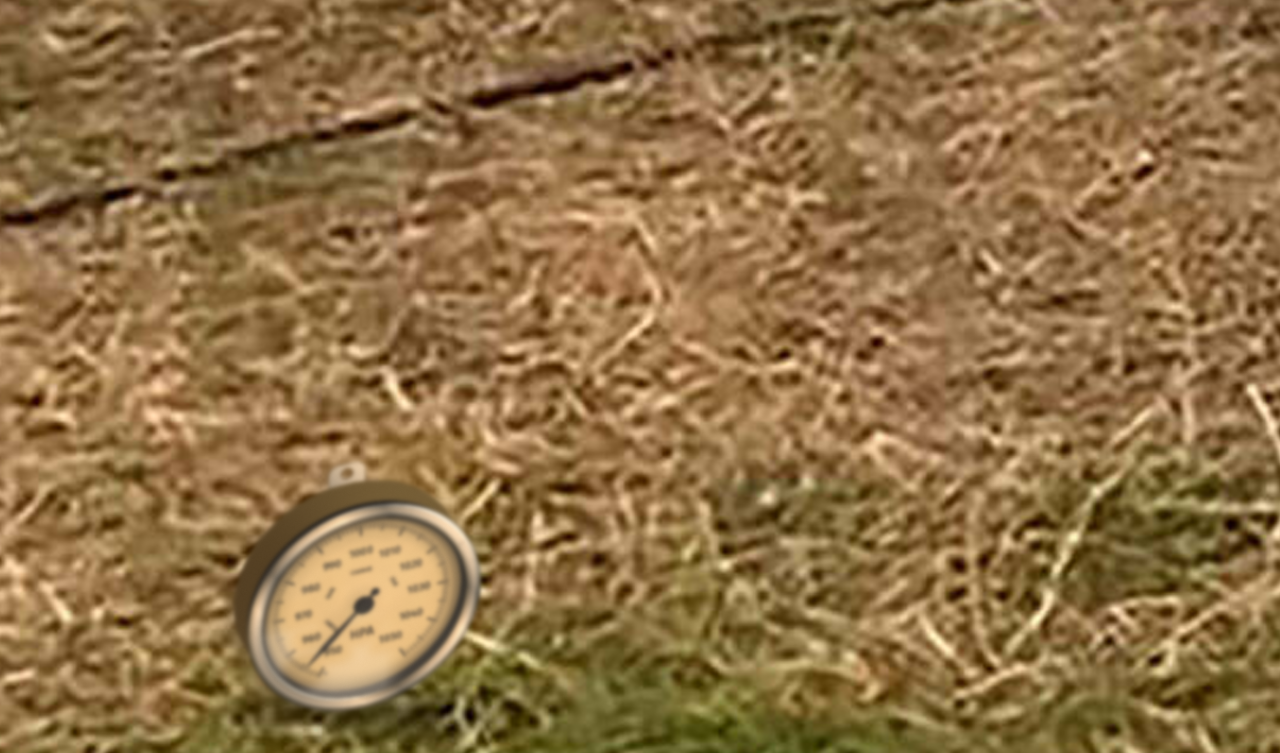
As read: **955** hPa
